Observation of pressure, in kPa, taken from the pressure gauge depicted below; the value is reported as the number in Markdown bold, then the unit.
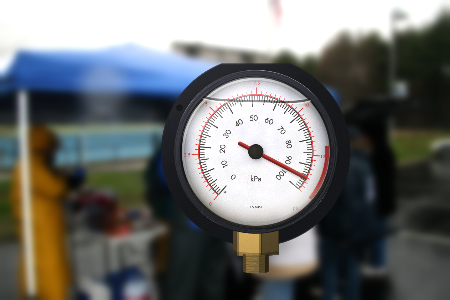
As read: **95** kPa
